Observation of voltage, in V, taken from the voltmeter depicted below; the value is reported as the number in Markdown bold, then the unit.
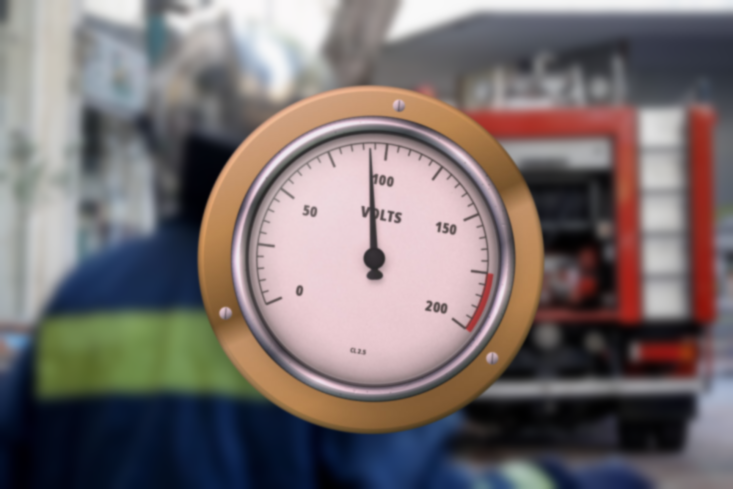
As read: **92.5** V
